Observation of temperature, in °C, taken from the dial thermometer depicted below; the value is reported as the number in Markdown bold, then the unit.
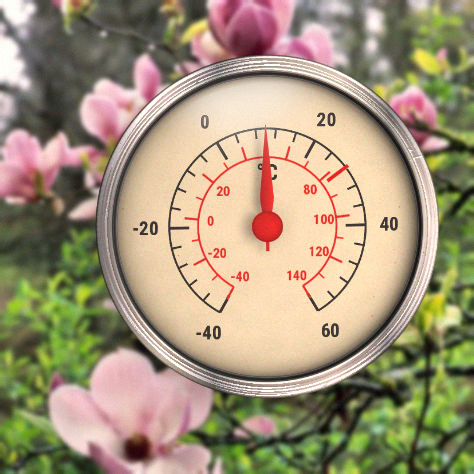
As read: **10** °C
